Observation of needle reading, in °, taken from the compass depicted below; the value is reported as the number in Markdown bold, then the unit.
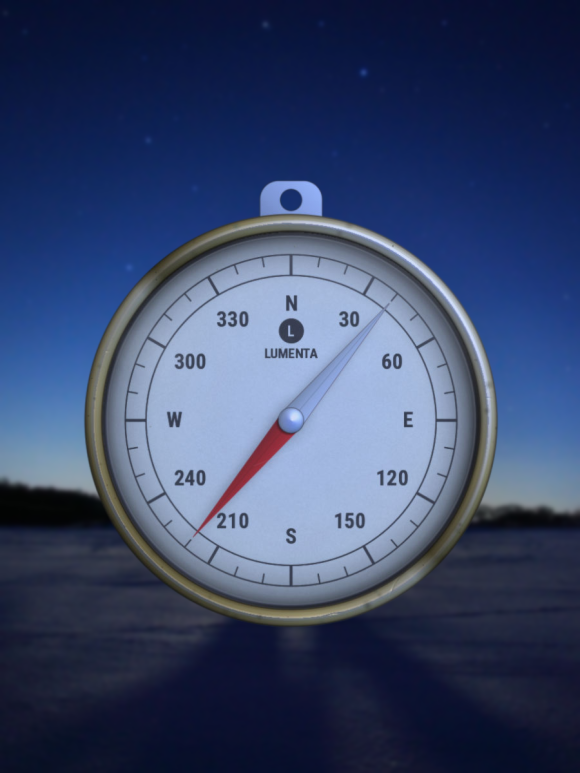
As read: **220** °
